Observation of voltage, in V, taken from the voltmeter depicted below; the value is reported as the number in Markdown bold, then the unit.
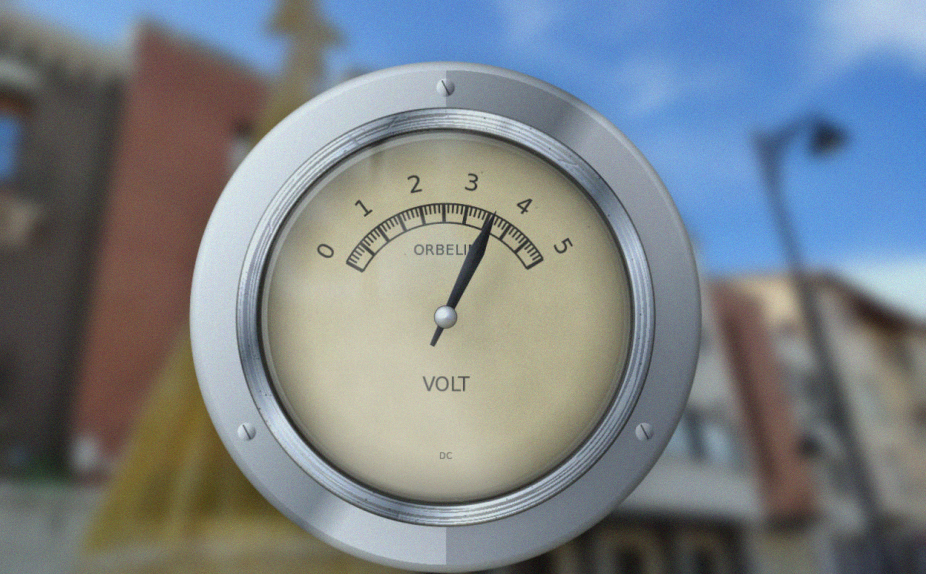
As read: **3.6** V
